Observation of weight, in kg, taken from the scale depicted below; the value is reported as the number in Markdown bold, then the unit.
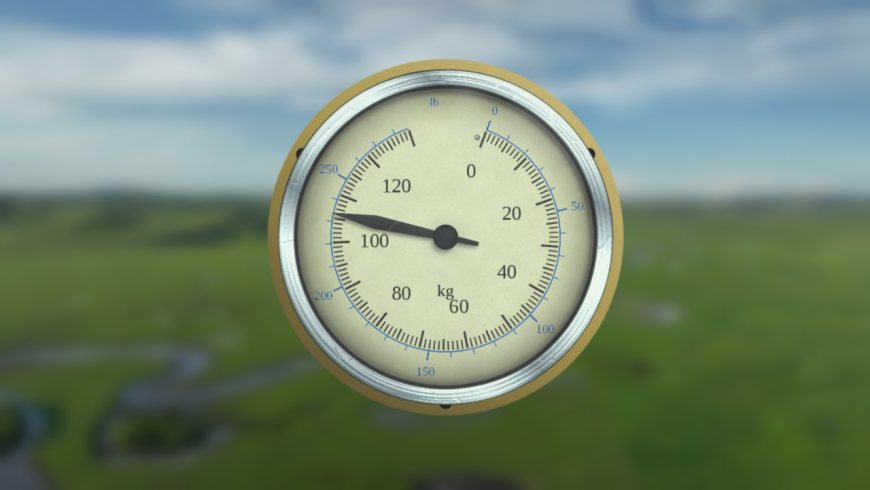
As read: **106** kg
